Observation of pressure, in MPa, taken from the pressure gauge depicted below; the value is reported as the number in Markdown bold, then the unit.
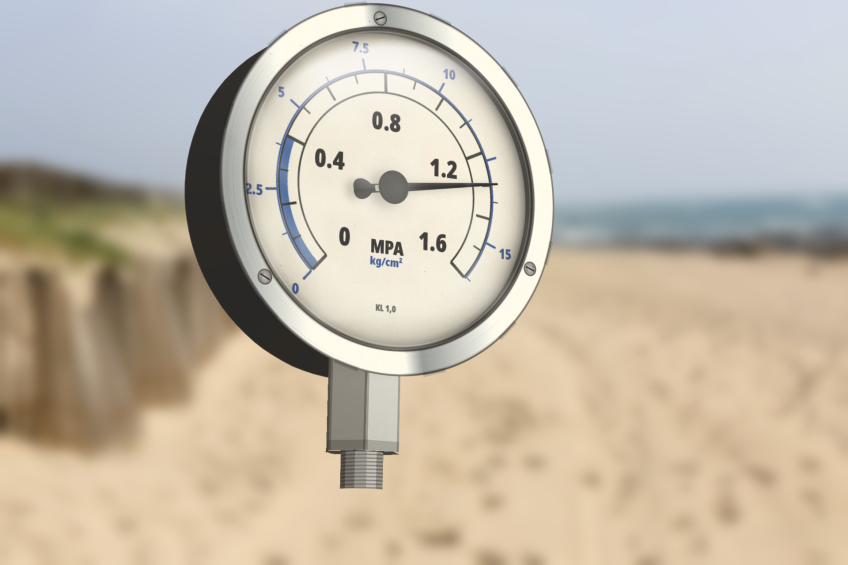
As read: **1.3** MPa
